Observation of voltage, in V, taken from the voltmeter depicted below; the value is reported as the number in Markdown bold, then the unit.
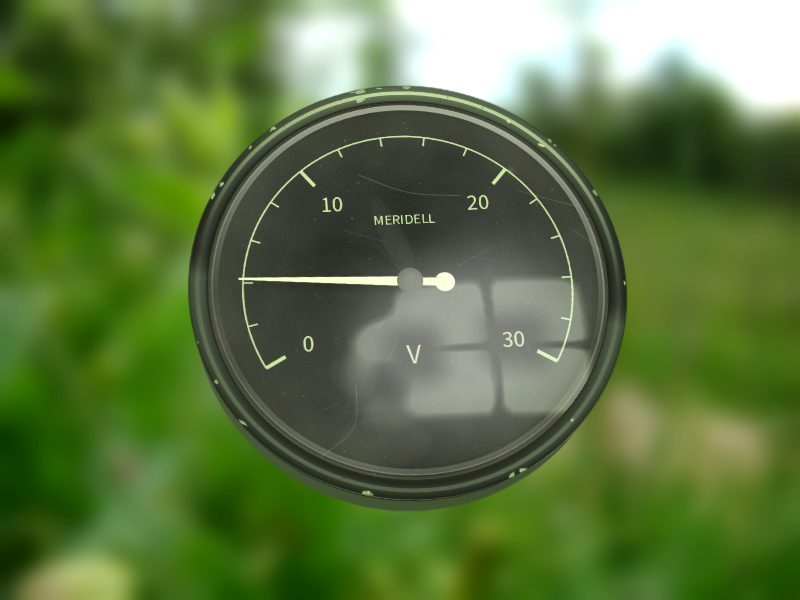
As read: **4** V
